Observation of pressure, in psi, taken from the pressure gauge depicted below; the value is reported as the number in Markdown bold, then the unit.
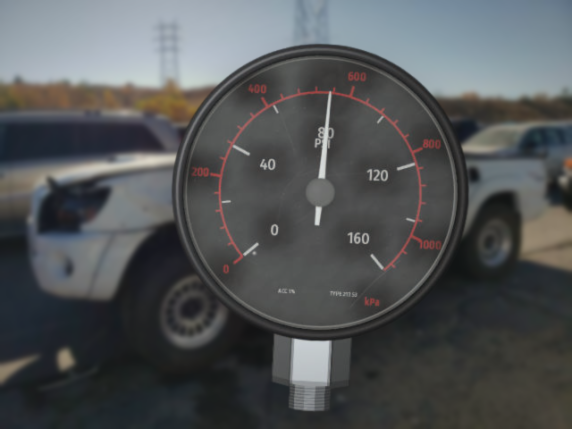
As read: **80** psi
